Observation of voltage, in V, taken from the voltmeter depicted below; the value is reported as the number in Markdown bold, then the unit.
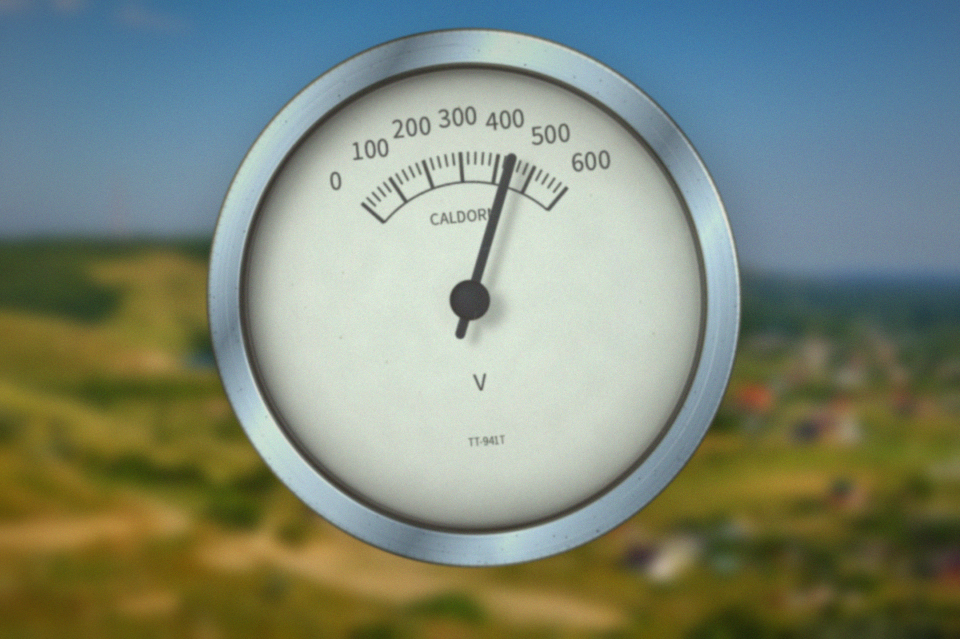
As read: **440** V
